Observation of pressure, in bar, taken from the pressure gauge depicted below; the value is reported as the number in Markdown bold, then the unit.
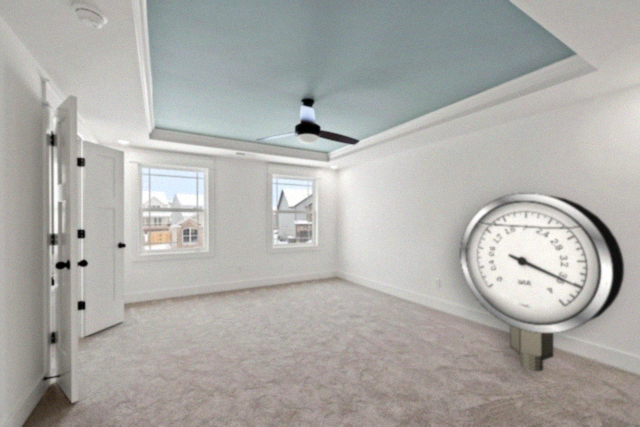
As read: **3.6** bar
